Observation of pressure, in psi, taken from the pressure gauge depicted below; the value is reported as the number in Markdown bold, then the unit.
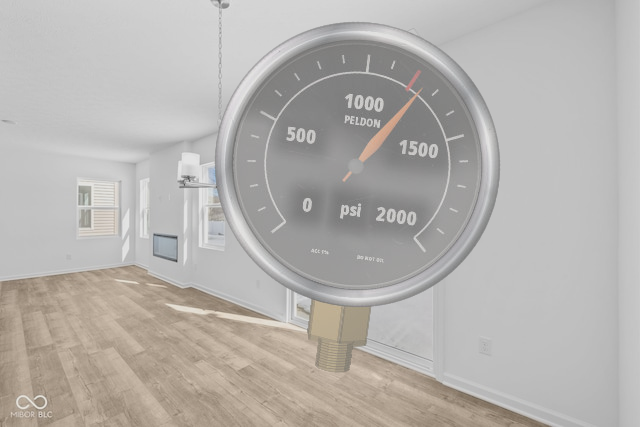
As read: **1250** psi
